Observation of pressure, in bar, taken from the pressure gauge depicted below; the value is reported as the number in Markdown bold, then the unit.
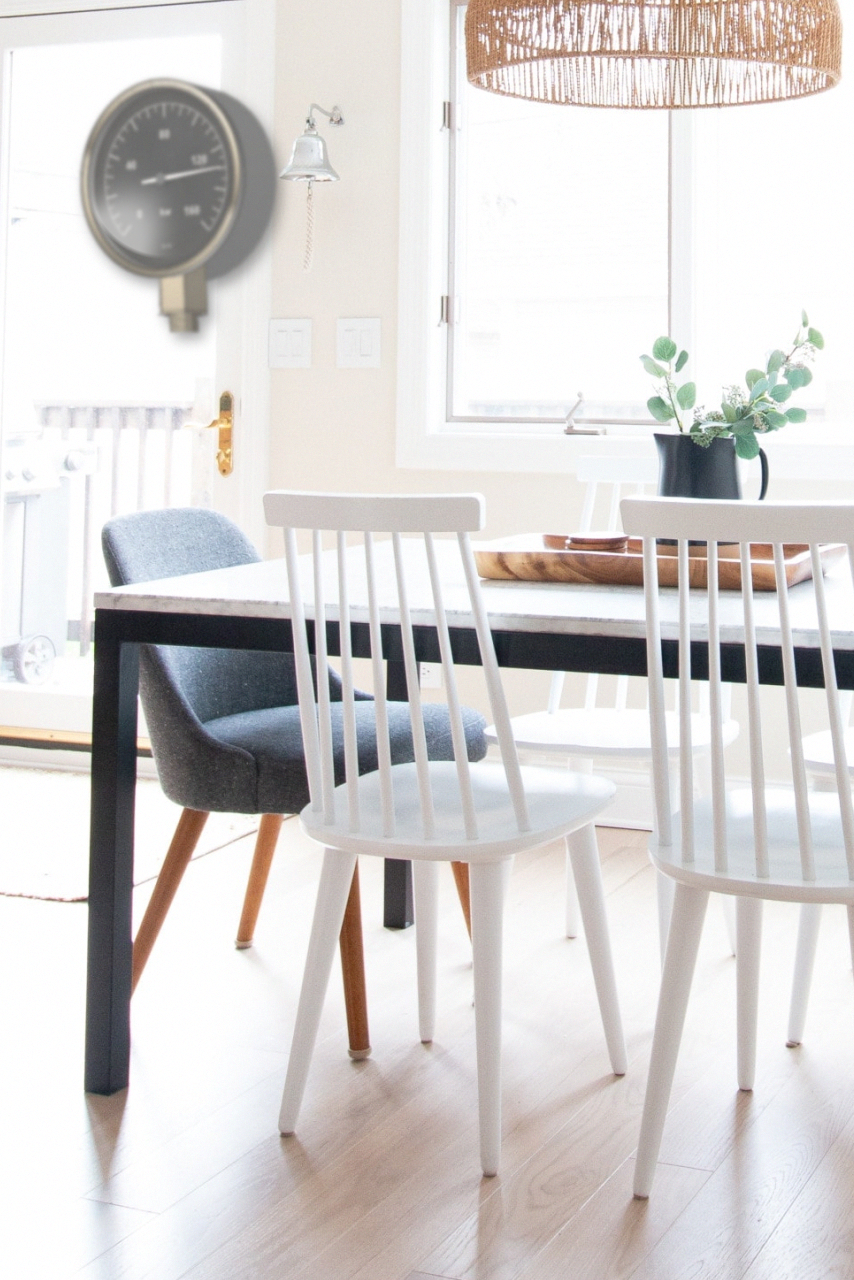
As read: **130** bar
